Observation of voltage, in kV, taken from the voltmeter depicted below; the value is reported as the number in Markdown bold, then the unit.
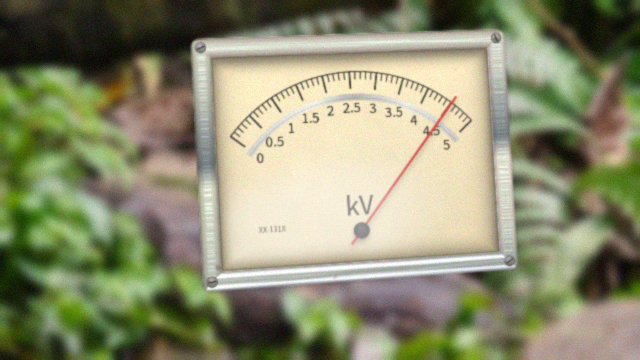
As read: **4.5** kV
